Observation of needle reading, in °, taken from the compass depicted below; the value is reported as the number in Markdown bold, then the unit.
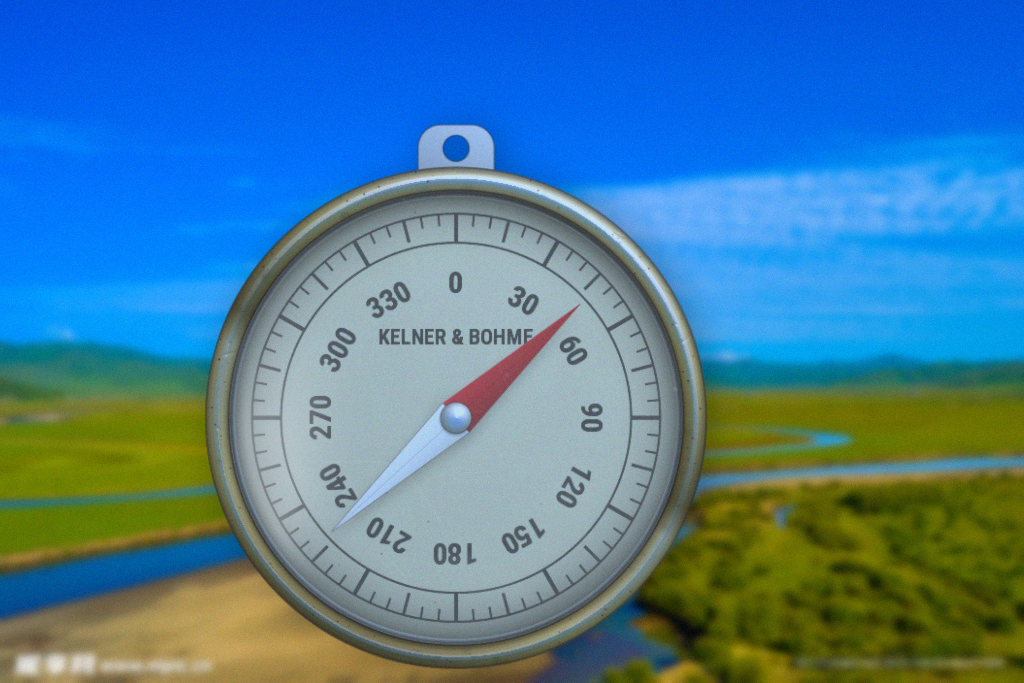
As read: **47.5** °
